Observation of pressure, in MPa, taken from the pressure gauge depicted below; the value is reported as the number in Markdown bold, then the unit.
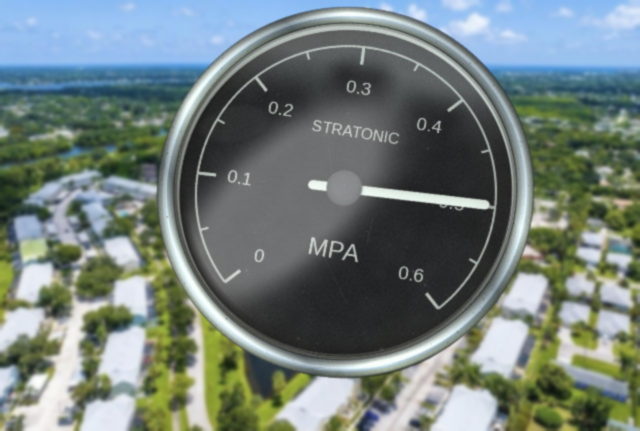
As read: **0.5** MPa
